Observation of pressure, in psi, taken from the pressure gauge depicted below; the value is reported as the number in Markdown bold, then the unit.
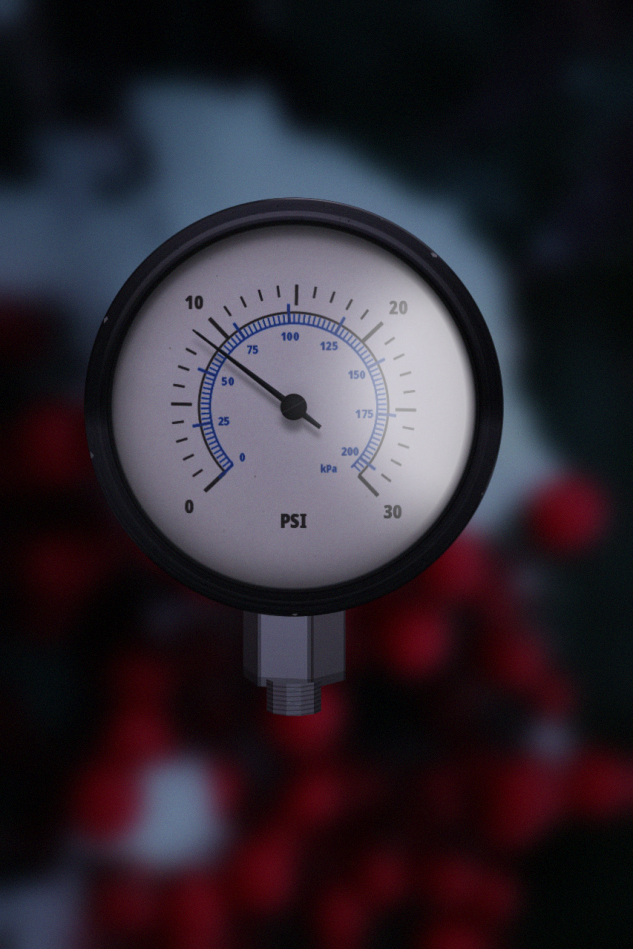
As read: **9** psi
